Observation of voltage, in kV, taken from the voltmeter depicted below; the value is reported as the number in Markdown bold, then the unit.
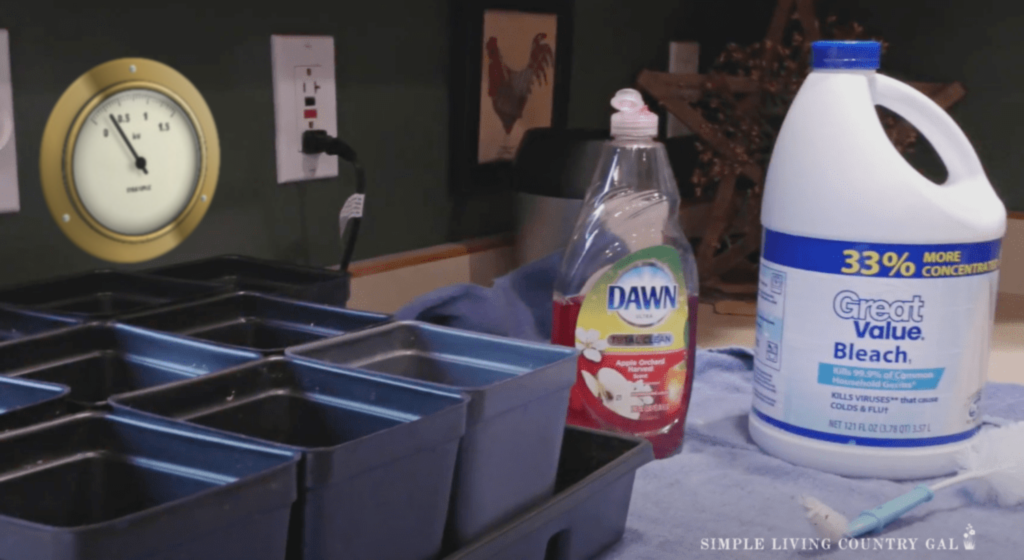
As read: **0.25** kV
